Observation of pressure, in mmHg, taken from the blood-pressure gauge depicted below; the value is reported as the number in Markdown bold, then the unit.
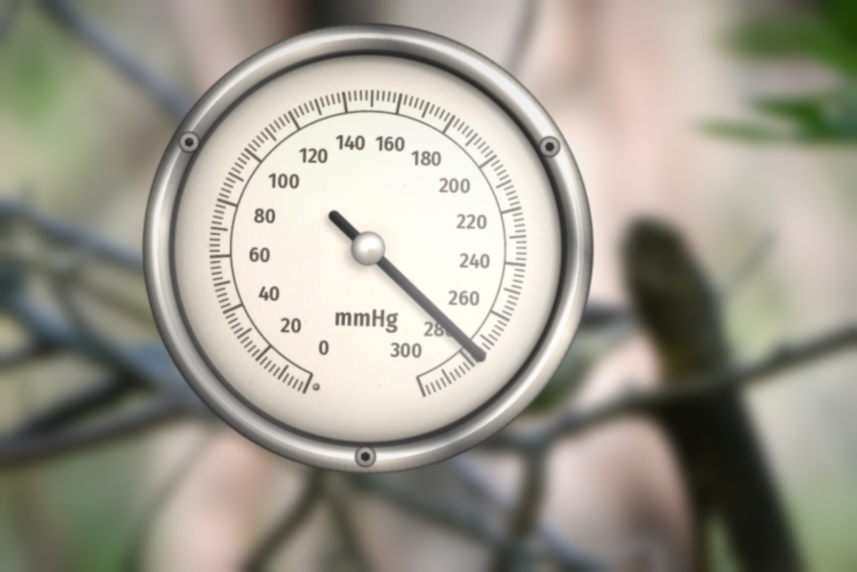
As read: **276** mmHg
